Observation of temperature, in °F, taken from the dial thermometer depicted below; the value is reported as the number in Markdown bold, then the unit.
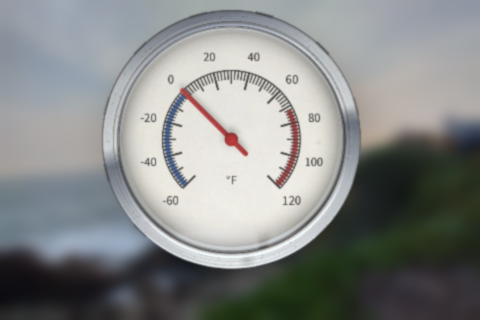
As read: **0** °F
